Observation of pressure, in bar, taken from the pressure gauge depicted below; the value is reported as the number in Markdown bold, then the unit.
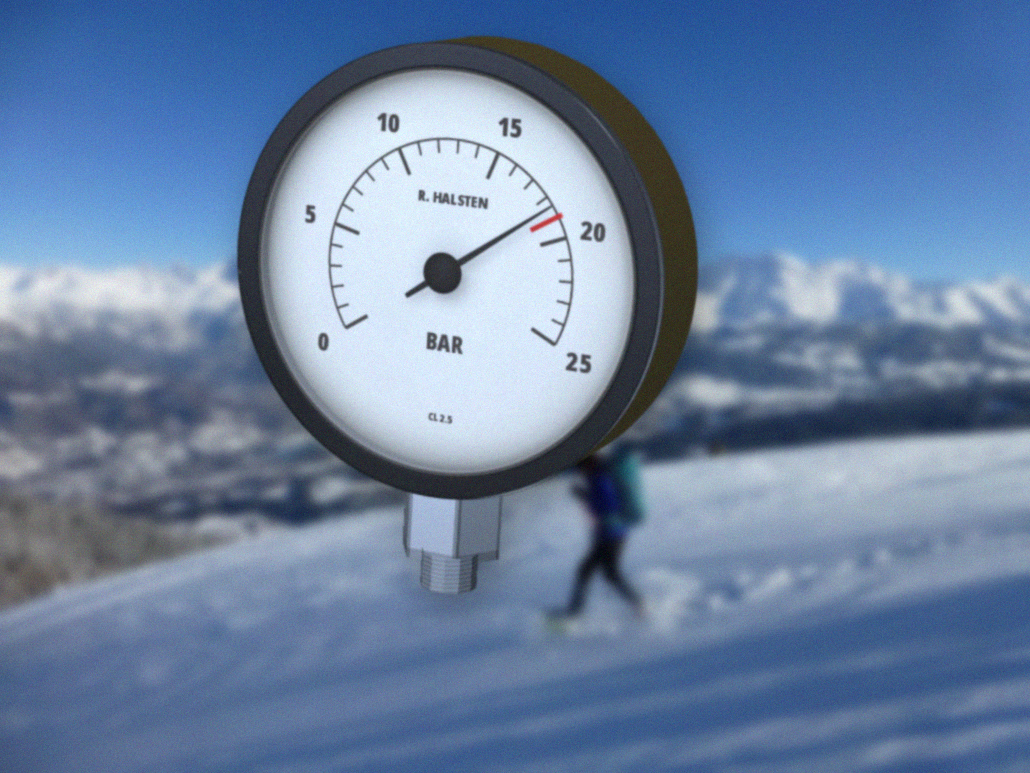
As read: **18.5** bar
